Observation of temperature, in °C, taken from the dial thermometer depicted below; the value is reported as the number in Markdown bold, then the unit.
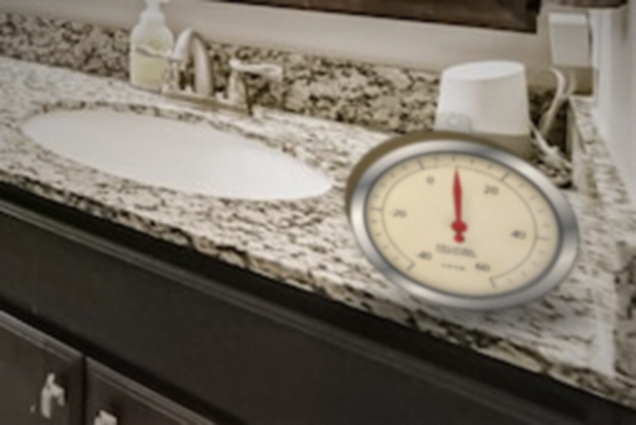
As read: **8** °C
